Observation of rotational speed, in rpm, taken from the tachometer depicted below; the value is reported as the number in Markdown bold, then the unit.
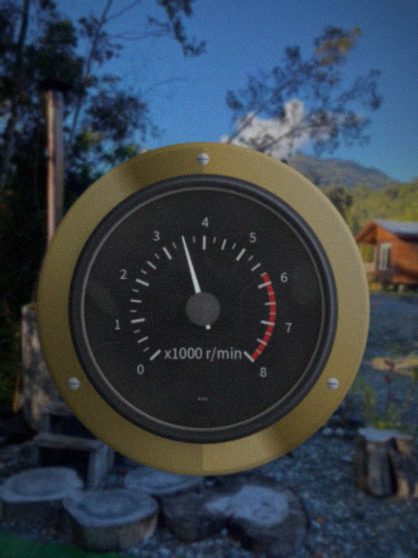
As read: **3500** rpm
